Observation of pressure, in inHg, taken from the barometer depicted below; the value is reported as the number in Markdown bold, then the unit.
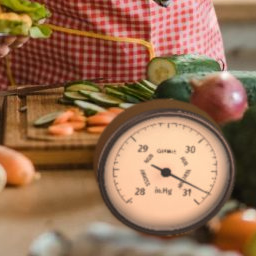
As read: **30.8** inHg
